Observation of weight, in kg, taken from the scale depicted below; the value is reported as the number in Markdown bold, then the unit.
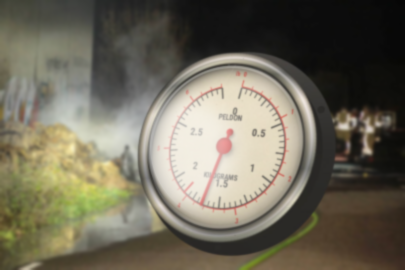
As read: **1.65** kg
